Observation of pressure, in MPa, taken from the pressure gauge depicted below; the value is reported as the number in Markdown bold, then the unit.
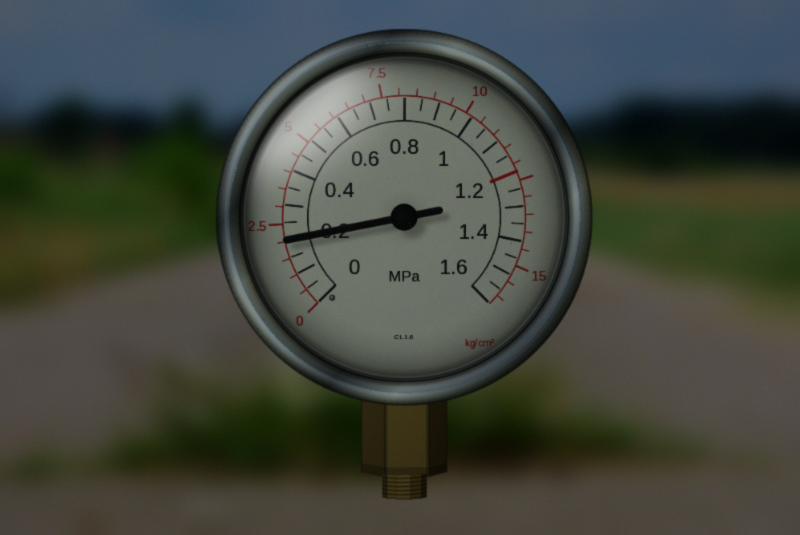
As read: **0.2** MPa
